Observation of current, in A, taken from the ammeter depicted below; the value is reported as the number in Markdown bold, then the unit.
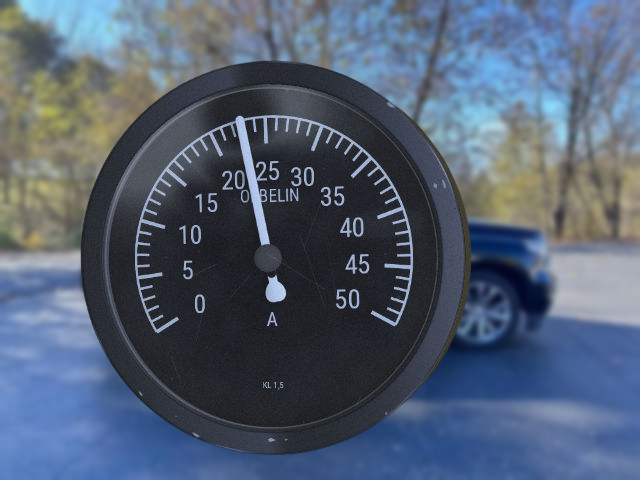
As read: **23** A
